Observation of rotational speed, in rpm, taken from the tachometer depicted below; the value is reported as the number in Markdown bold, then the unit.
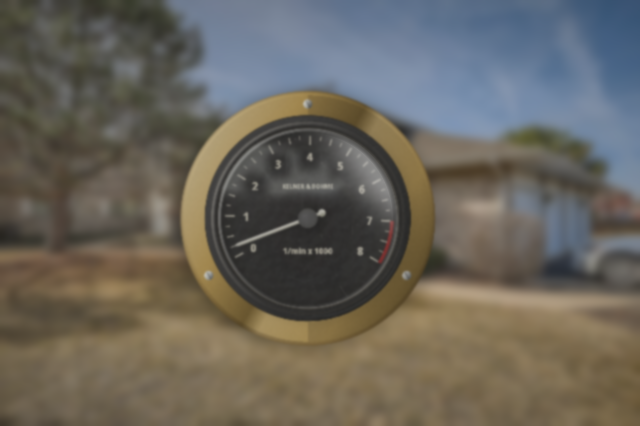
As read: **250** rpm
